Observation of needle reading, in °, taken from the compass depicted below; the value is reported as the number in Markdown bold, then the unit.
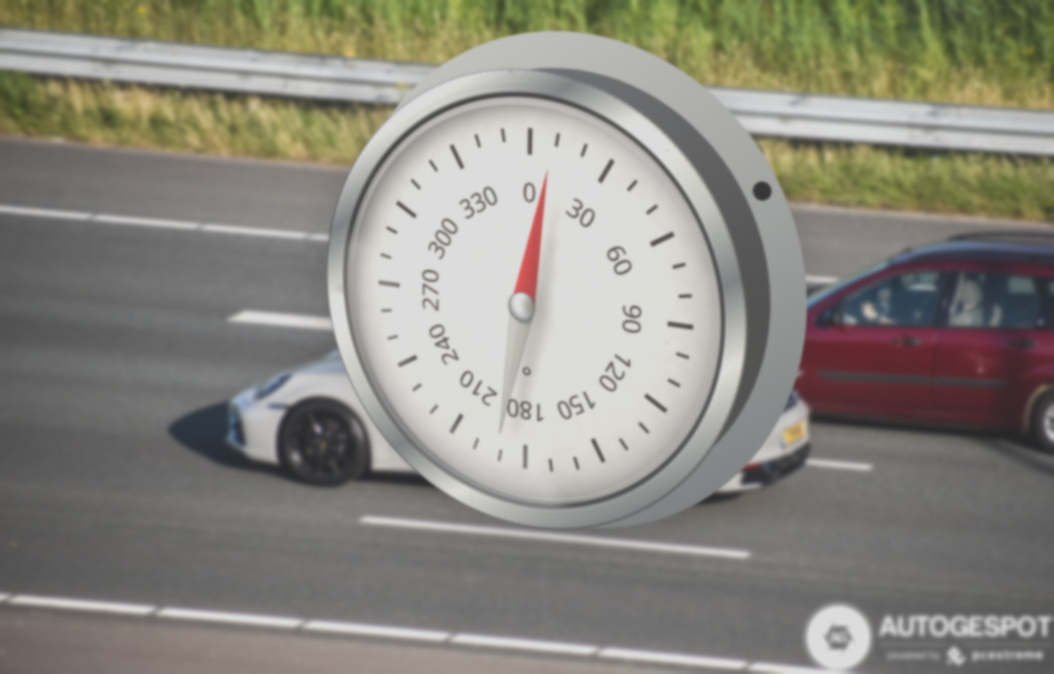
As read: **10** °
